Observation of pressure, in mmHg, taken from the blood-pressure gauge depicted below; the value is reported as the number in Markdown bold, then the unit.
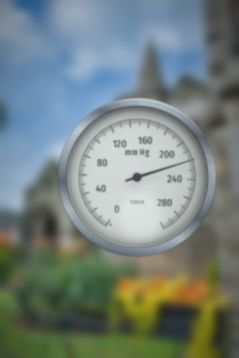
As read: **220** mmHg
